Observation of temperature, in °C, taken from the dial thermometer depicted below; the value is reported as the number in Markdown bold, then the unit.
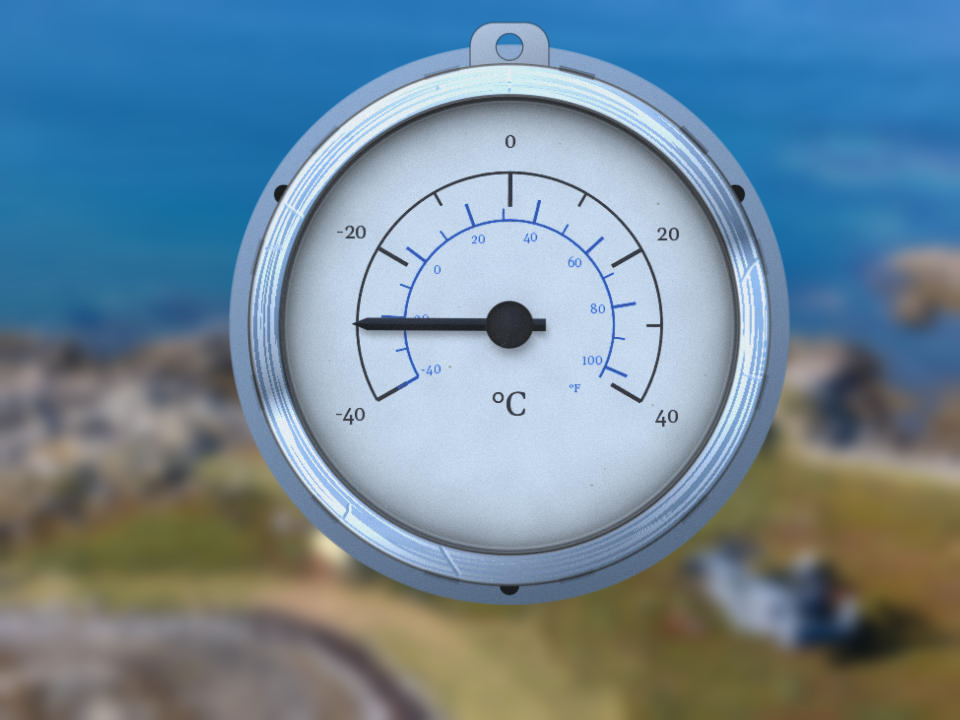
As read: **-30** °C
